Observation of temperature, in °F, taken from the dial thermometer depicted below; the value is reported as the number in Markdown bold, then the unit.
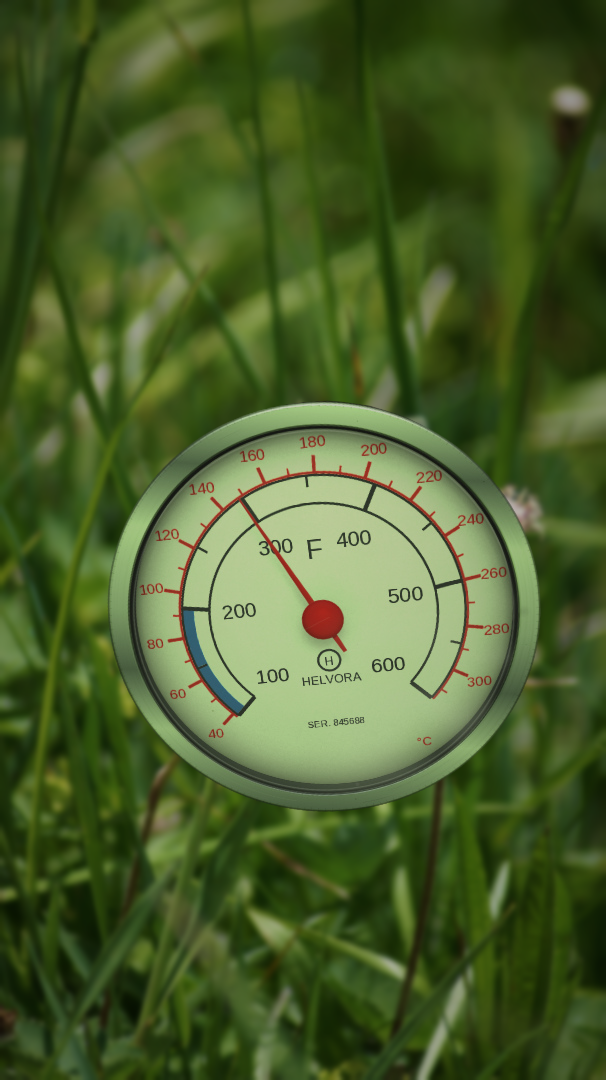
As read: **300** °F
